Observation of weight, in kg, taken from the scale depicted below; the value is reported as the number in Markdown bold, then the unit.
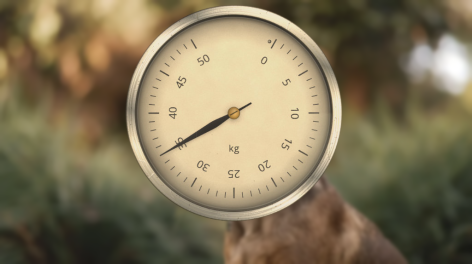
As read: **35** kg
